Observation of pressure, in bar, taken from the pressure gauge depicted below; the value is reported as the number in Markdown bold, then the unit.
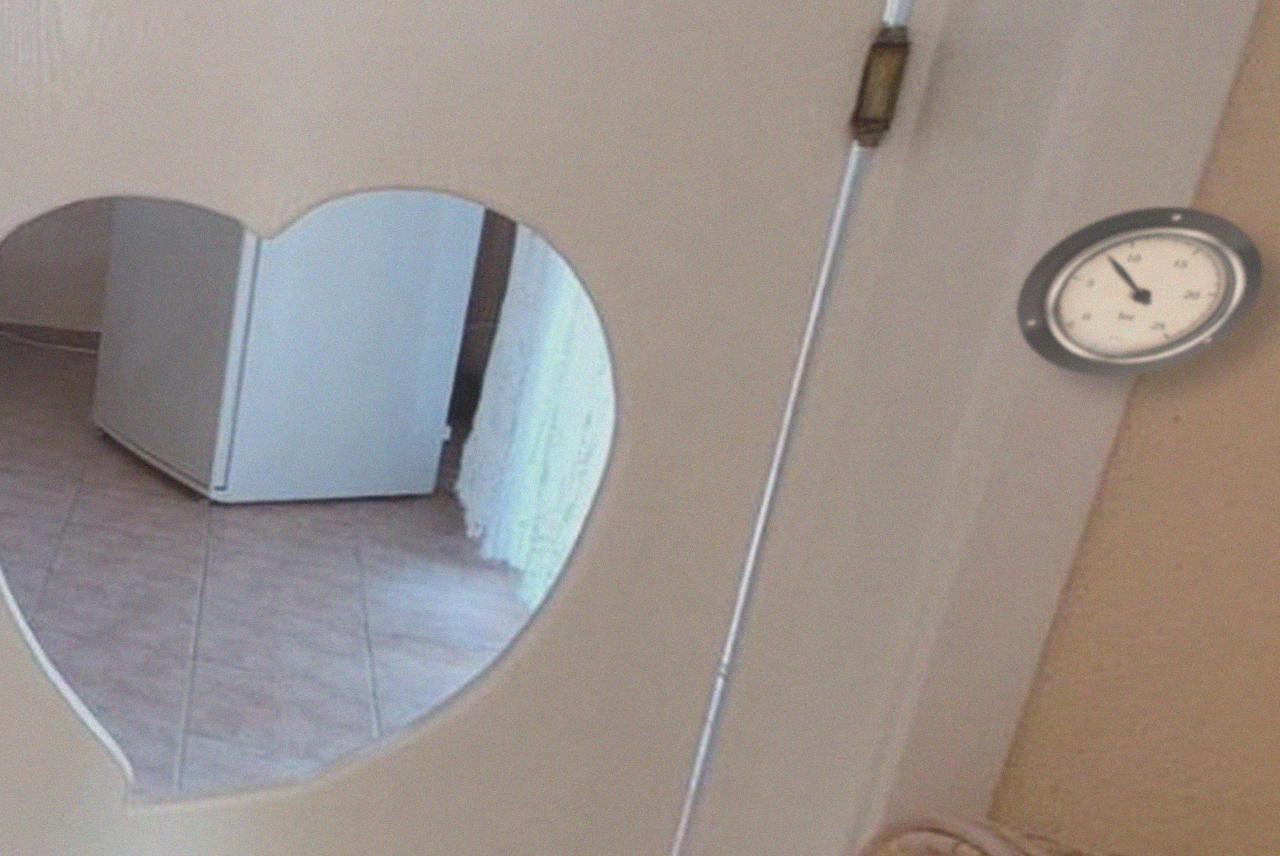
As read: **8** bar
